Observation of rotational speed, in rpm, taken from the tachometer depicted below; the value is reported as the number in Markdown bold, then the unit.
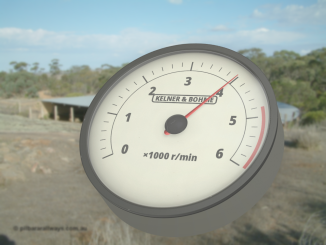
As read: **4000** rpm
